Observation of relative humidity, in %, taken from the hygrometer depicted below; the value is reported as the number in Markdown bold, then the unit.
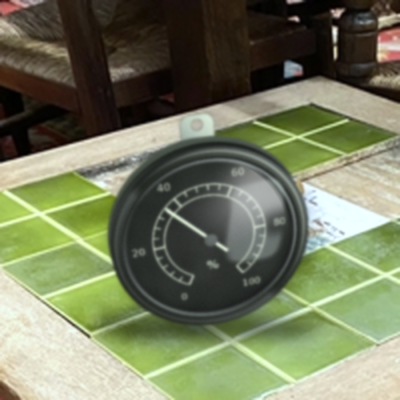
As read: **36** %
